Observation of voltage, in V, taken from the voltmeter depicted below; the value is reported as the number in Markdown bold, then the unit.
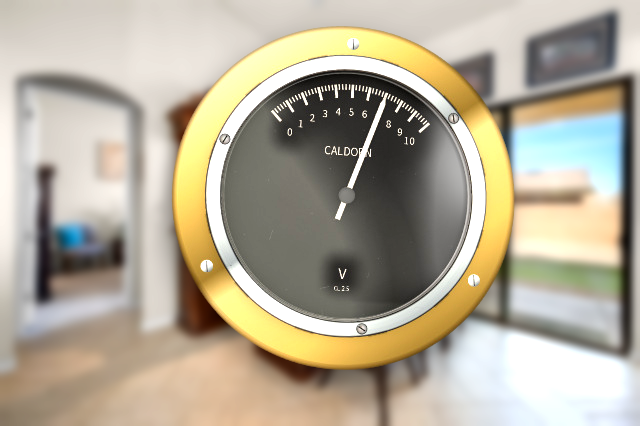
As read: **7** V
